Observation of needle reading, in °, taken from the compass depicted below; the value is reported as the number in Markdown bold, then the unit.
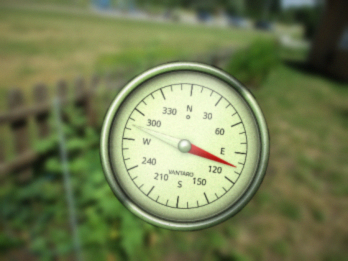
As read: **105** °
